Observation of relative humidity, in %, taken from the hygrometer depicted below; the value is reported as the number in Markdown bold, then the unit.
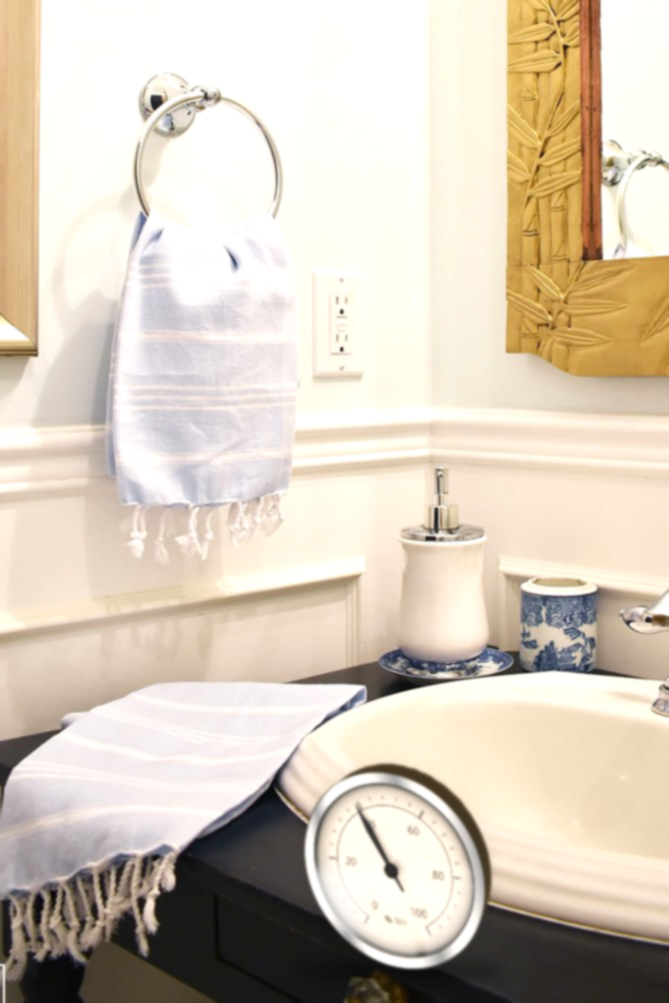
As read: **40** %
